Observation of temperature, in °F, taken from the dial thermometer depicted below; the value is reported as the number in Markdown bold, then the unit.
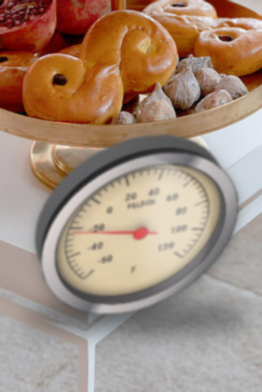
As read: **-20** °F
